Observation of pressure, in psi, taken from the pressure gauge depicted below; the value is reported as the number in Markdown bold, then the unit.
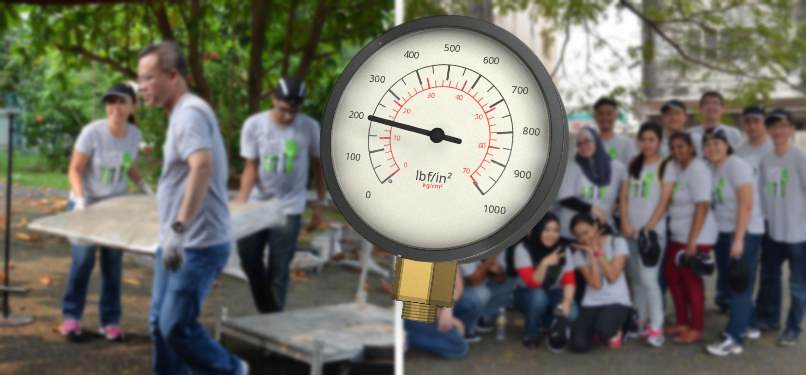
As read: **200** psi
